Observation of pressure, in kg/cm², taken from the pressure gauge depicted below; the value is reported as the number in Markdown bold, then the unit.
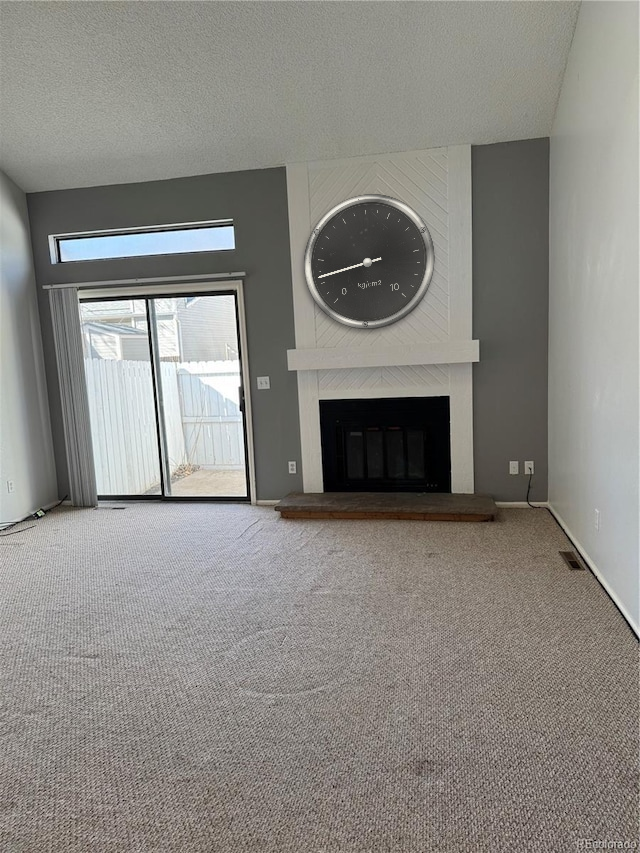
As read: **1.25** kg/cm²
